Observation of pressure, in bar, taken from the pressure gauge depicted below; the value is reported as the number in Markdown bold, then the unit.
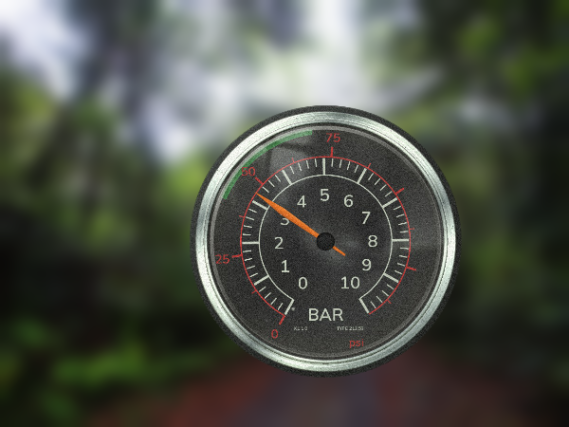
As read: **3.2** bar
